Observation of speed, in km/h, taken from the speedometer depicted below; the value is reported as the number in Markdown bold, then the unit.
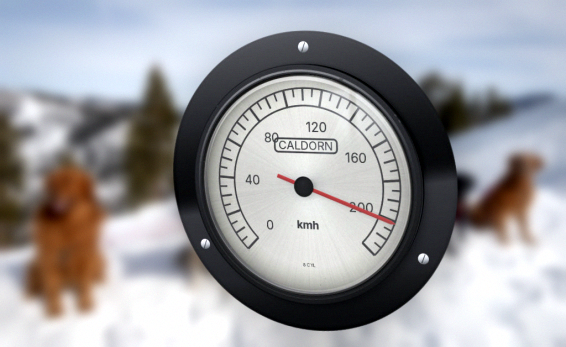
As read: **200** km/h
